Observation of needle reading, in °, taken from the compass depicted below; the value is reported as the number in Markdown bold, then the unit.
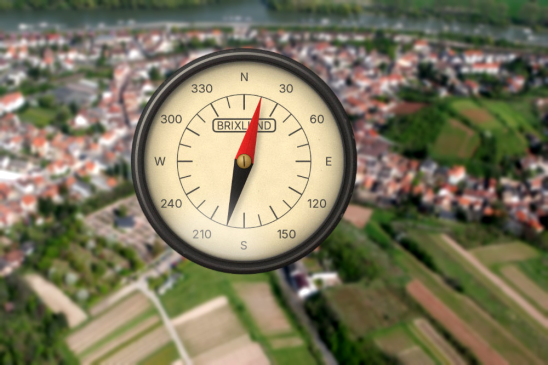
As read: **15** °
